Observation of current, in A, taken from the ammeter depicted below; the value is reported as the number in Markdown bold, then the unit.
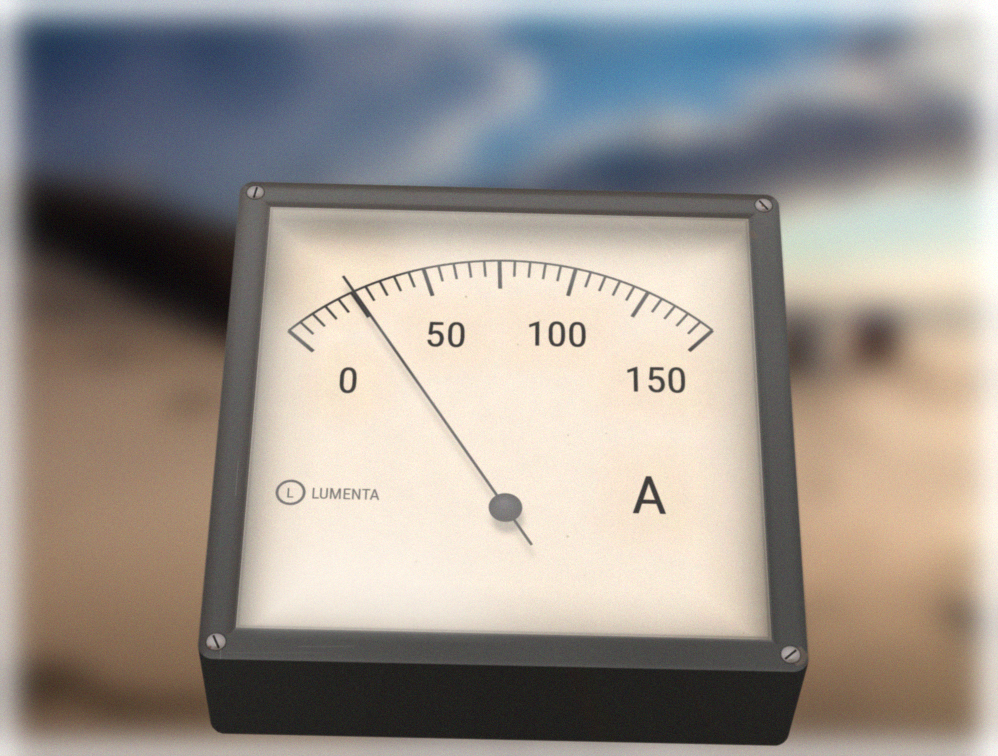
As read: **25** A
